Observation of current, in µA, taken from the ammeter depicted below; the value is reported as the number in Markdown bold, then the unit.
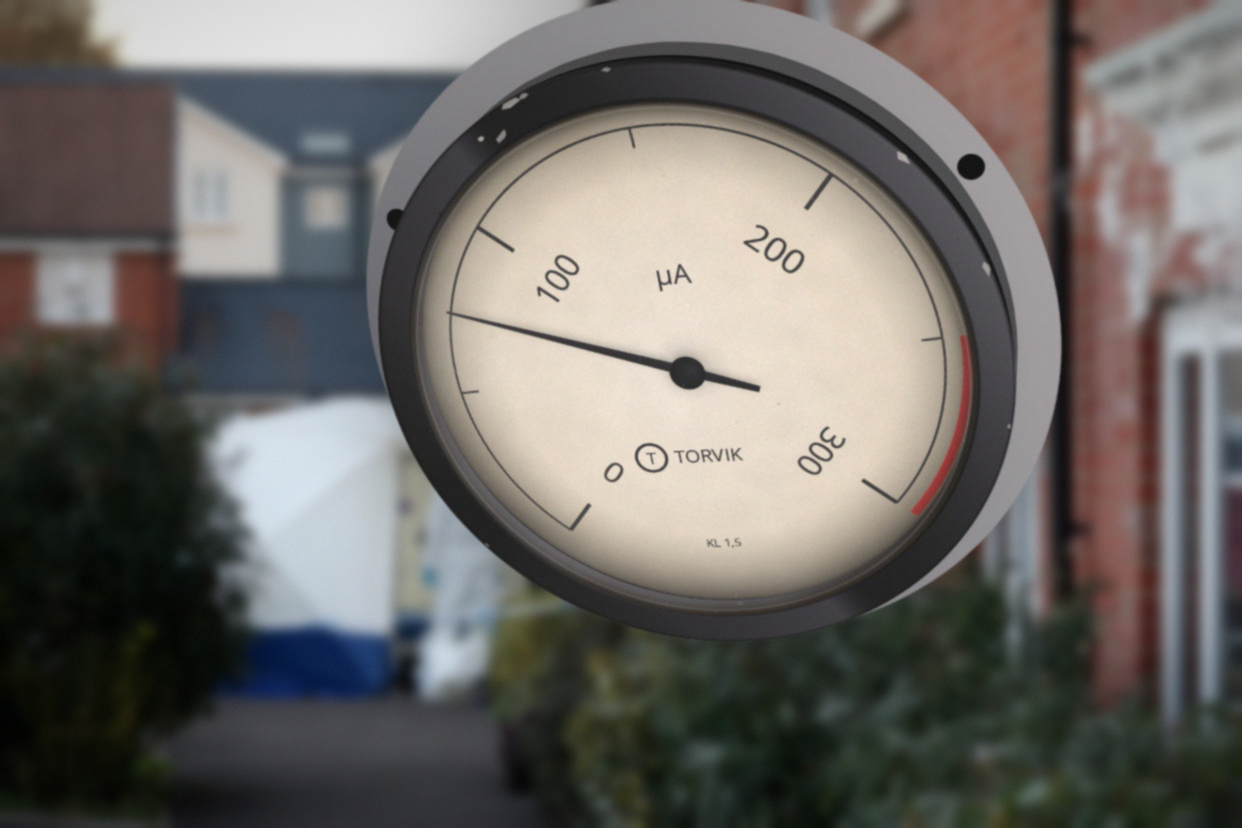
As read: **75** µA
